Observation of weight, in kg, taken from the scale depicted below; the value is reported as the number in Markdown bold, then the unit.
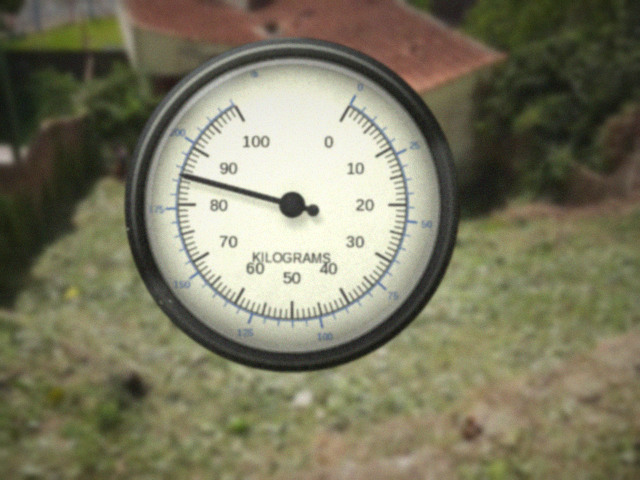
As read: **85** kg
